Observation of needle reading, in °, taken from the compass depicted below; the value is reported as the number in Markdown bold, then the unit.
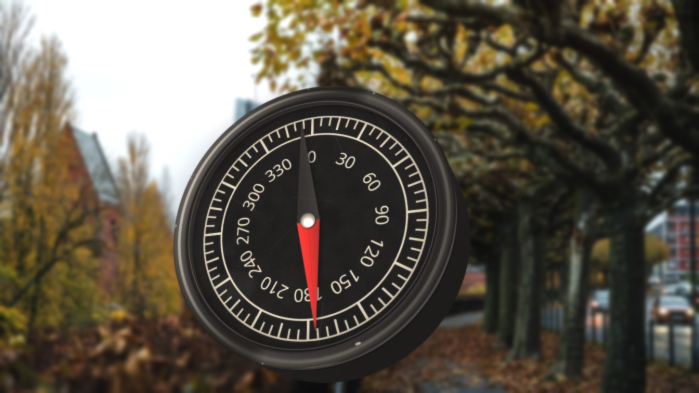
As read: **175** °
